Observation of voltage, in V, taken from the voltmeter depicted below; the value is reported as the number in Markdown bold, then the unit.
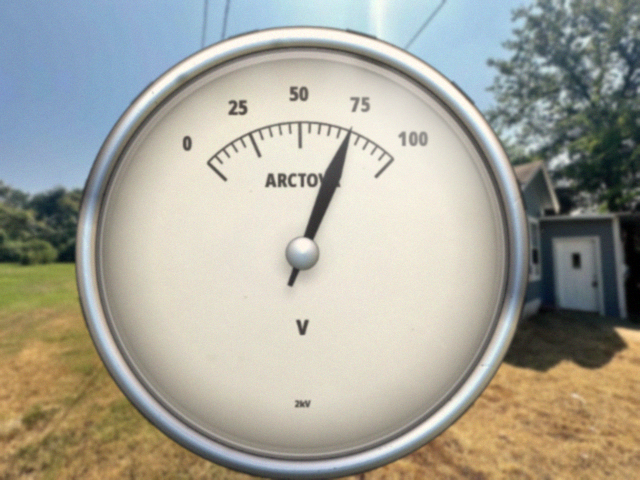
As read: **75** V
